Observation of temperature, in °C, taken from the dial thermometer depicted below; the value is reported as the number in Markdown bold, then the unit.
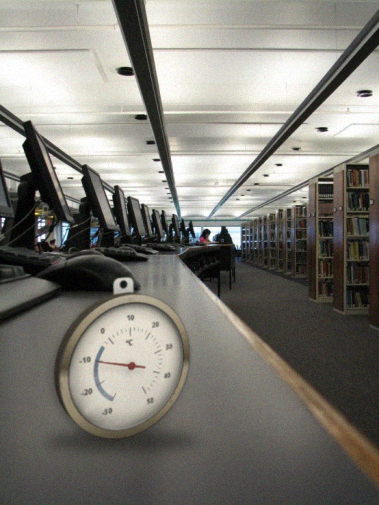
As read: **-10** °C
